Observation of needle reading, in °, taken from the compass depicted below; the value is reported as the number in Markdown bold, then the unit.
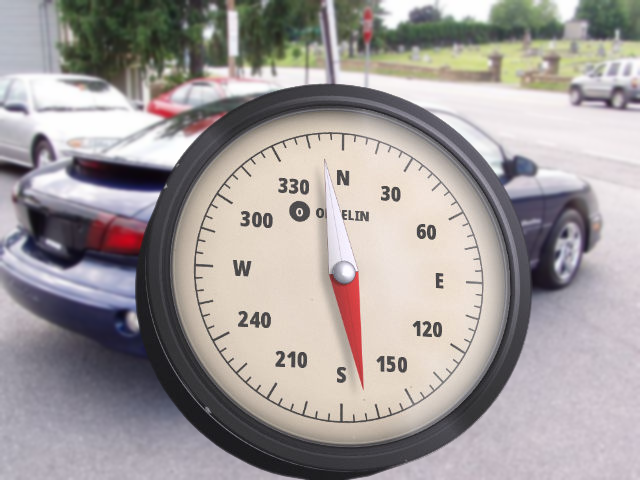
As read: **170** °
